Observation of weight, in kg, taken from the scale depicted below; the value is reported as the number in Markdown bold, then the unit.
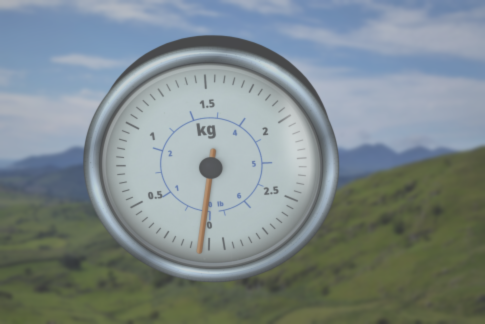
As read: **0.05** kg
